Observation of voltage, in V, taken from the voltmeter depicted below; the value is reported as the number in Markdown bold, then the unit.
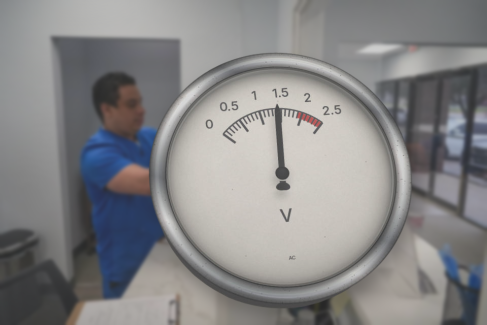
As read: **1.4** V
